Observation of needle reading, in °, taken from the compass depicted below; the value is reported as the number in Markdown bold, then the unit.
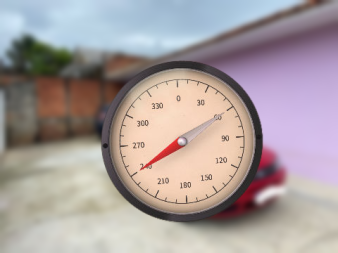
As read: **240** °
